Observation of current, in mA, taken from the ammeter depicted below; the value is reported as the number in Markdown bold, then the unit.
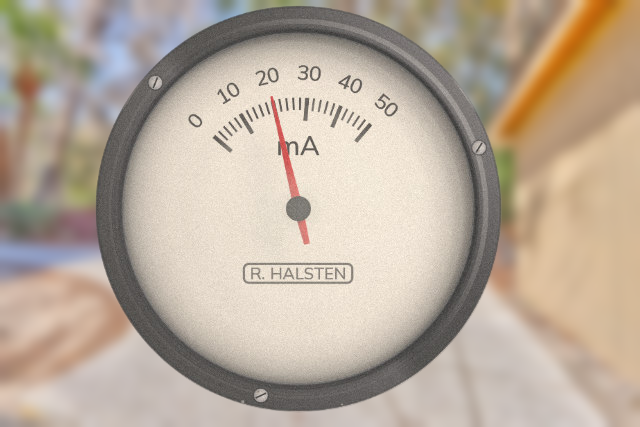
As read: **20** mA
